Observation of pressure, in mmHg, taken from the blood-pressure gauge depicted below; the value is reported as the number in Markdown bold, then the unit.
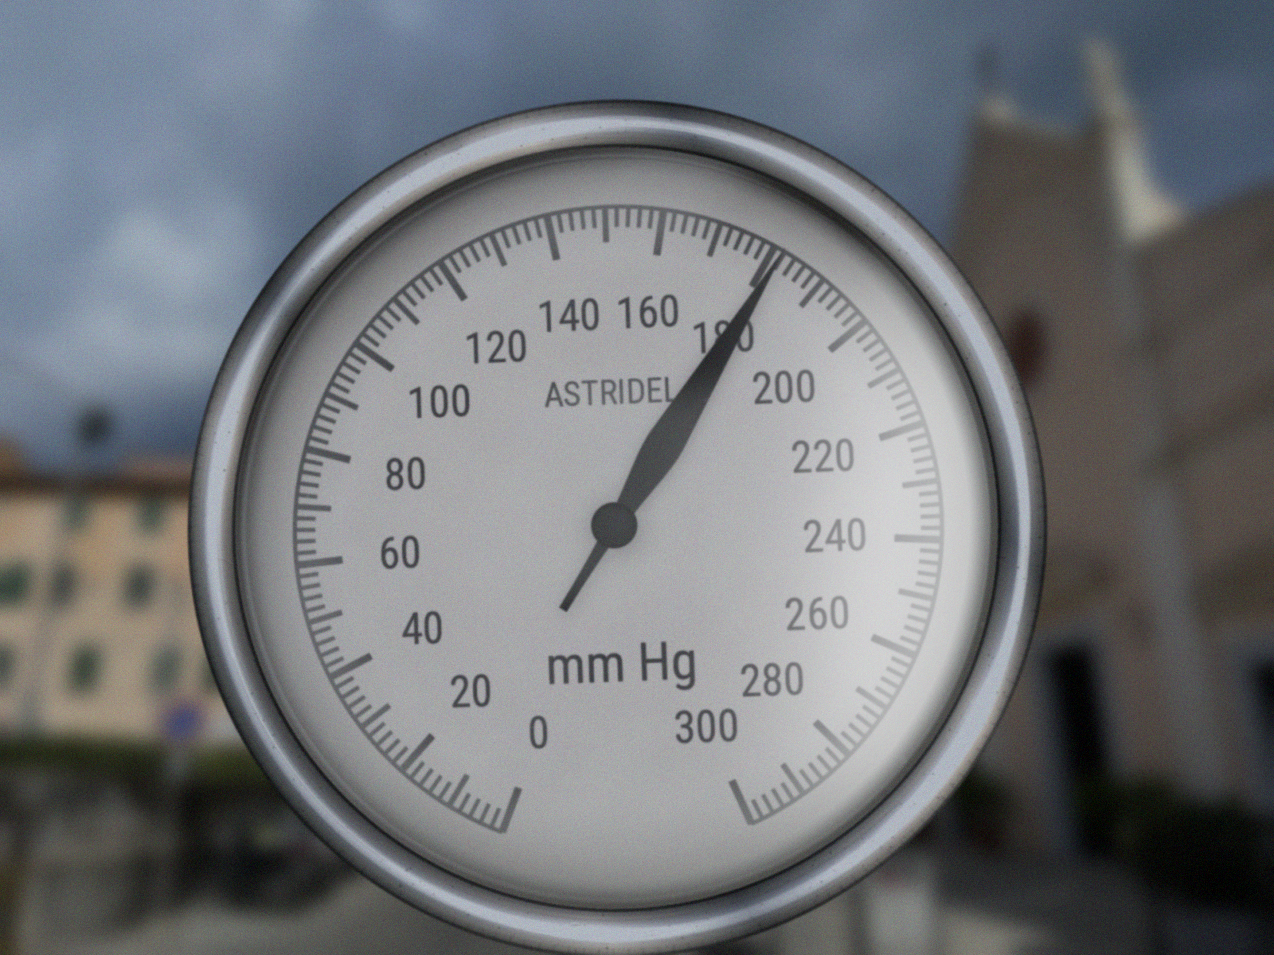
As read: **182** mmHg
